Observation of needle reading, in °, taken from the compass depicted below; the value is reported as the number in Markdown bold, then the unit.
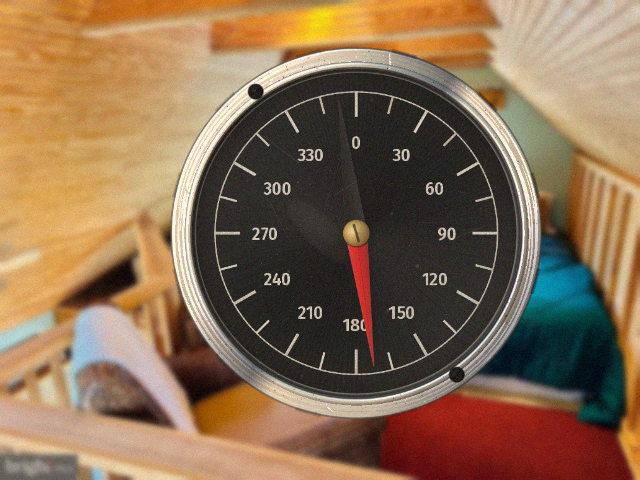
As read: **172.5** °
